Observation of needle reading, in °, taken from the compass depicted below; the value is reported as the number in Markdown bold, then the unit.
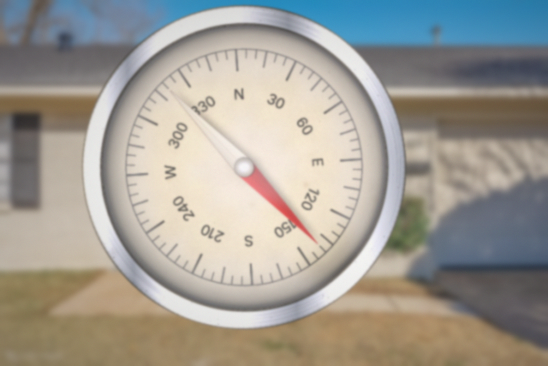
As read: **140** °
